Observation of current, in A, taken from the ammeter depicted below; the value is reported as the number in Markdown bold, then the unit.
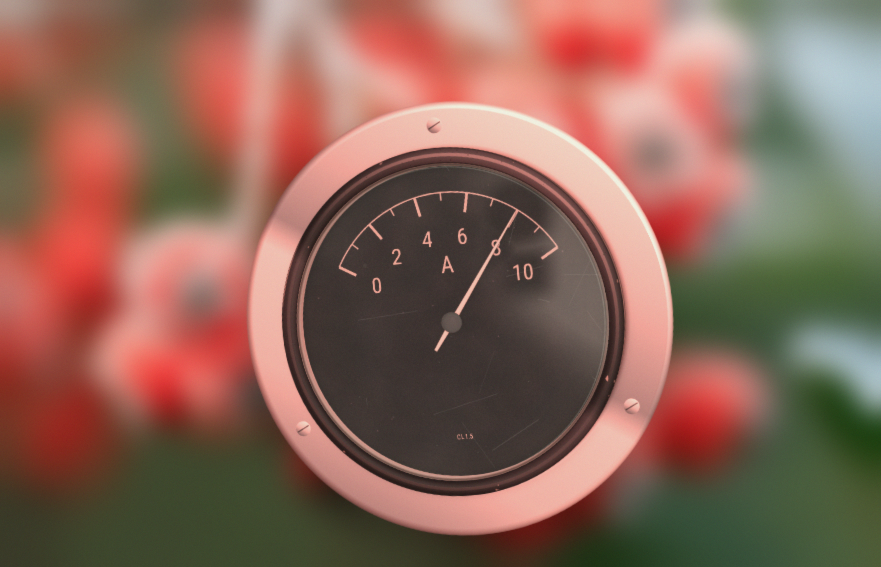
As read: **8** A
